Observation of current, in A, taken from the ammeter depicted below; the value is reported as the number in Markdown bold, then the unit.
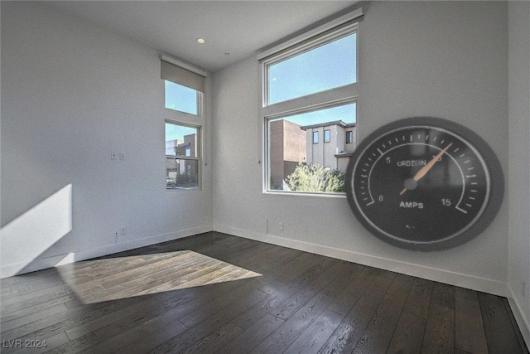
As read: **10** A
